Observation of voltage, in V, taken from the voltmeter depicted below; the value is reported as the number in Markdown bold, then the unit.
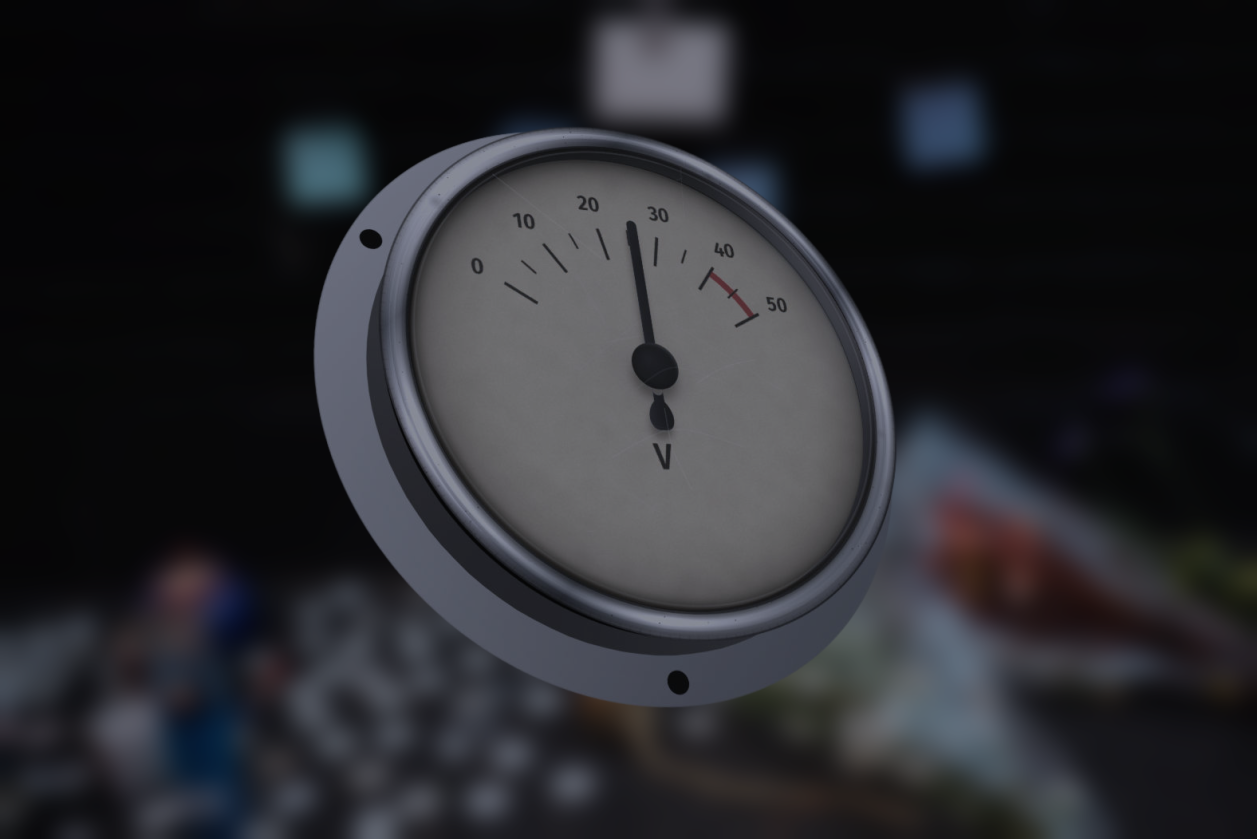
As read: **25** V
